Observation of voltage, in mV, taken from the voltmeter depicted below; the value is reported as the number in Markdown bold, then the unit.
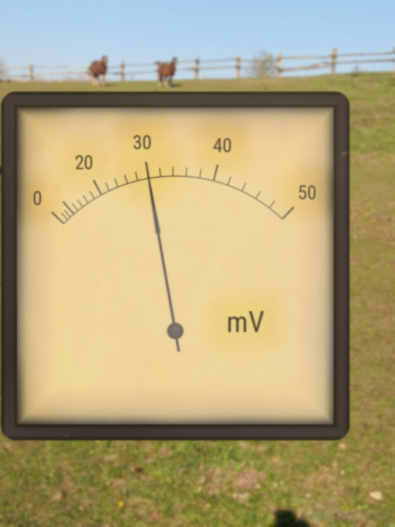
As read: **30** mV
